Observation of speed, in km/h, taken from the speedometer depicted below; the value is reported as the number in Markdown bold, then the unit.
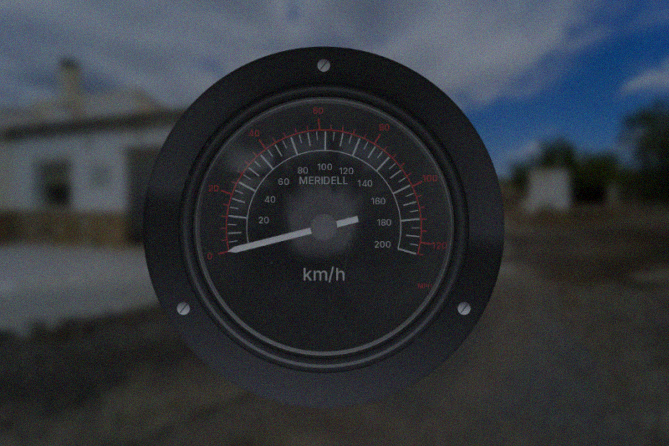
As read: **0** km/h
